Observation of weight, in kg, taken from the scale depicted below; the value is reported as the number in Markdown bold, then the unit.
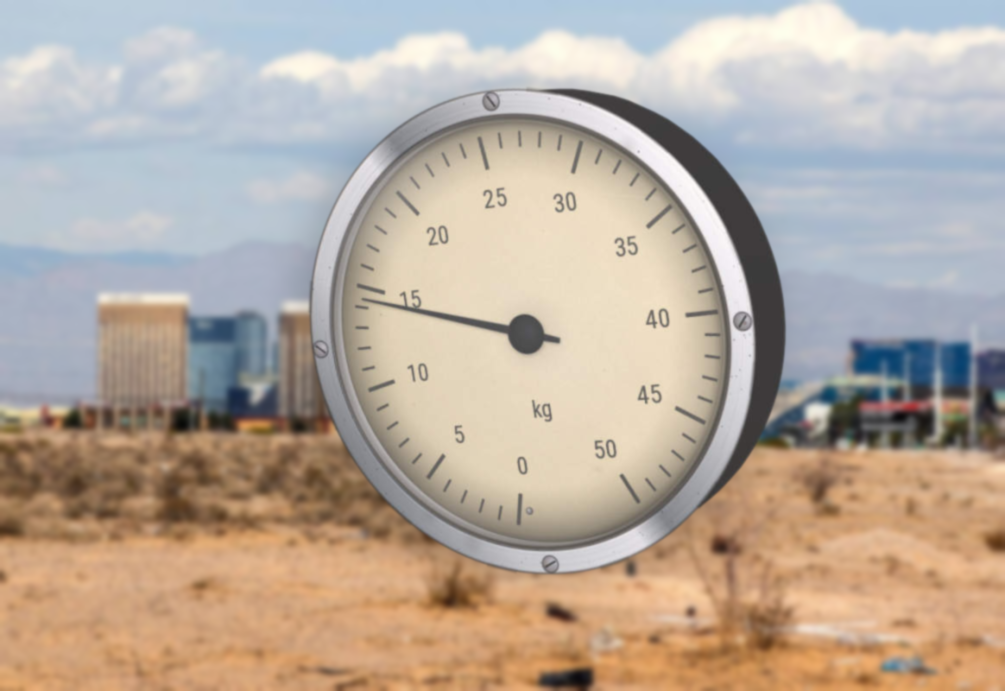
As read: **14.5** kg
